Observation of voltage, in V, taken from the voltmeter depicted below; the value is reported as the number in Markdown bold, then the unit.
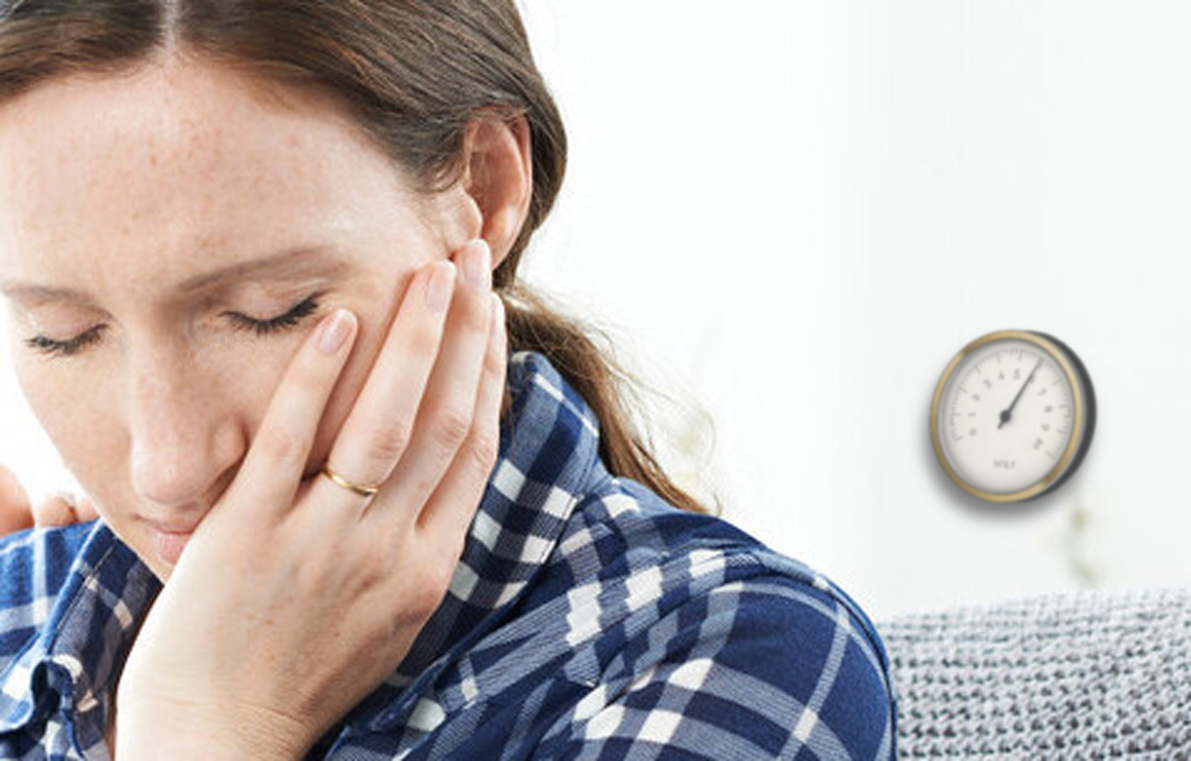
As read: **6** V
